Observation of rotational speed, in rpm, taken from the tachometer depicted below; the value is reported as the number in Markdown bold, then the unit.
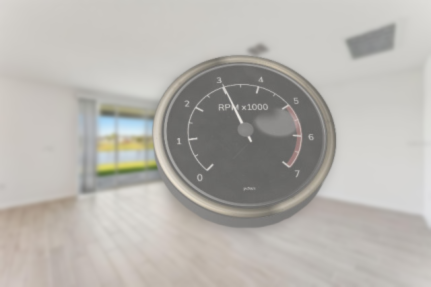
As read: **3000** rpm
